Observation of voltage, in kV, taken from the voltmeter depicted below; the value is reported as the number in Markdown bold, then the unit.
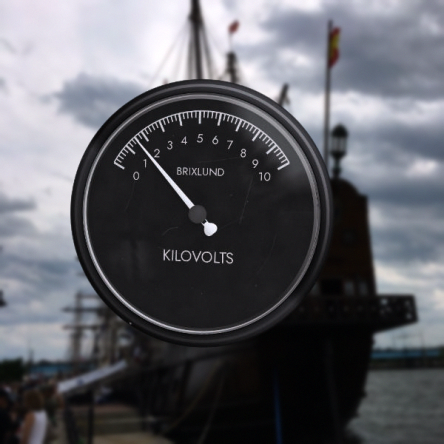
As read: **1.6** kV
